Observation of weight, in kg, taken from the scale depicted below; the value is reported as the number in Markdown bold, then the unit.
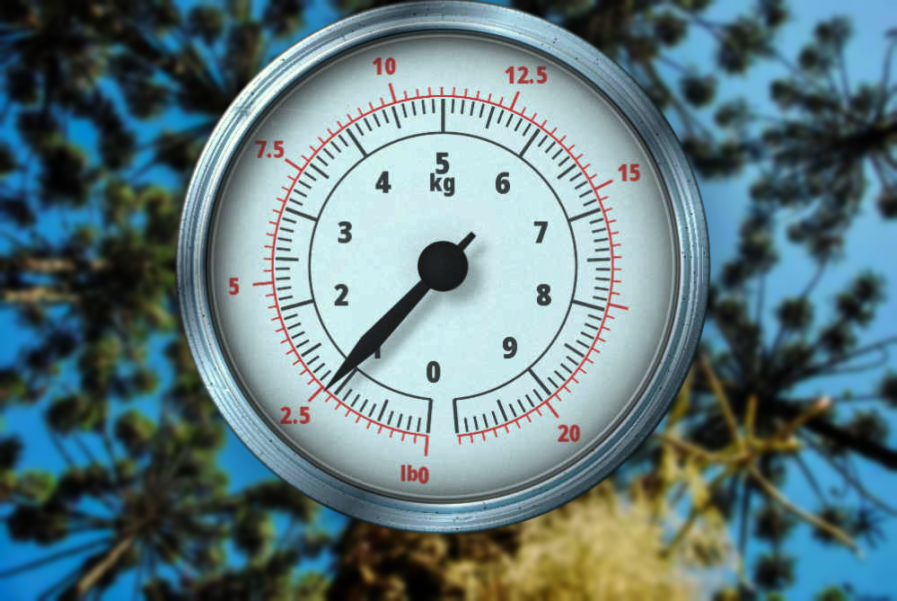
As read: **1.1** kg
